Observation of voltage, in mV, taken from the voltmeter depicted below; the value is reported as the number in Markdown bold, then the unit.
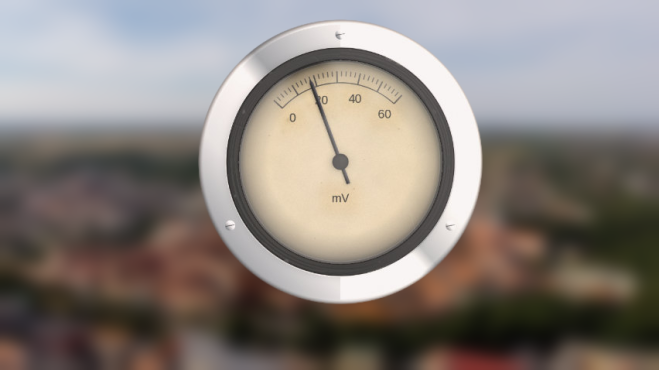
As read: **18** mV
